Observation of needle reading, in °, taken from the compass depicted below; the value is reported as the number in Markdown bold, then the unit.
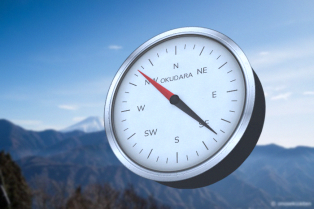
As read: **315** °
